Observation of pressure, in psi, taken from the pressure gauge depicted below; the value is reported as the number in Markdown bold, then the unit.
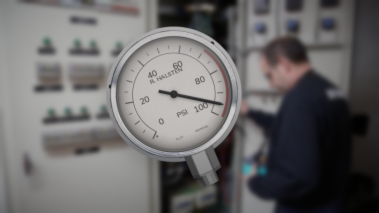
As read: **95** psi
